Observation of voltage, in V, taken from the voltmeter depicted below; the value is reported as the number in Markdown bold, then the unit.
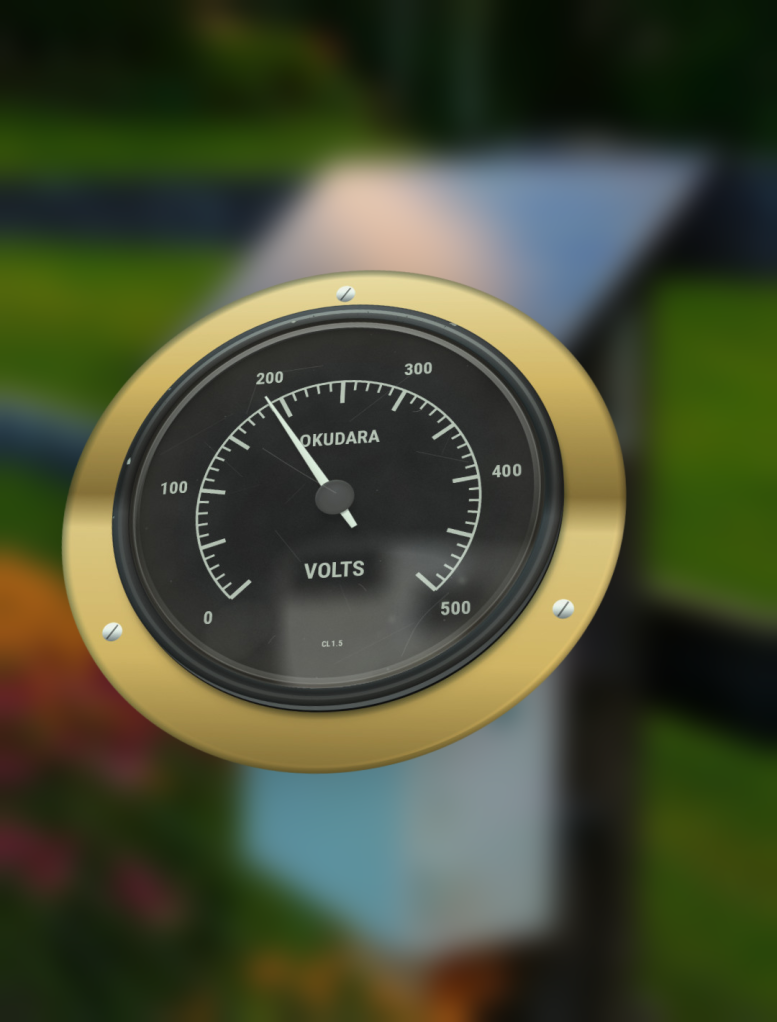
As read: **190** V
